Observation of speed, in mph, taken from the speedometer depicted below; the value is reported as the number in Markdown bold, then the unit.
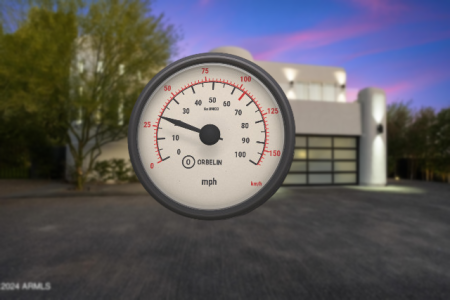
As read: **20** mph
